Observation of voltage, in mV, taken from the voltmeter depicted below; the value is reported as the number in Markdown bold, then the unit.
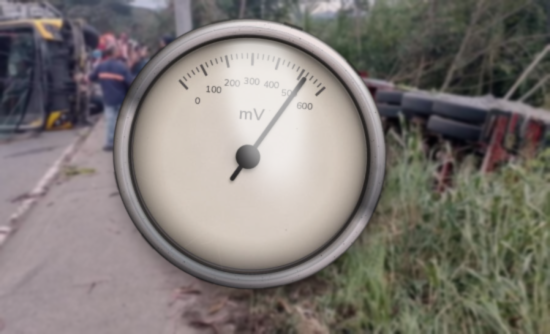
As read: **520** mV
